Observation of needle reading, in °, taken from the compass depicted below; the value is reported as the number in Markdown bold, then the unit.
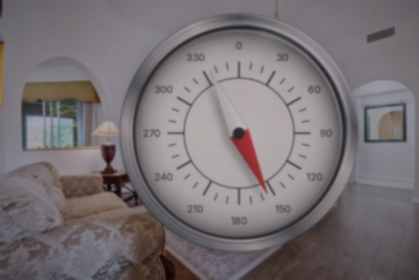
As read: **155** °
